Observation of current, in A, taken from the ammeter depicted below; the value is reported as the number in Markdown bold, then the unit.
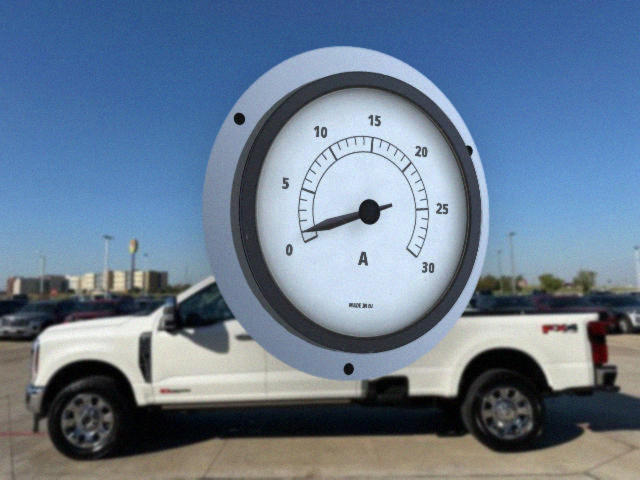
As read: **1** A
